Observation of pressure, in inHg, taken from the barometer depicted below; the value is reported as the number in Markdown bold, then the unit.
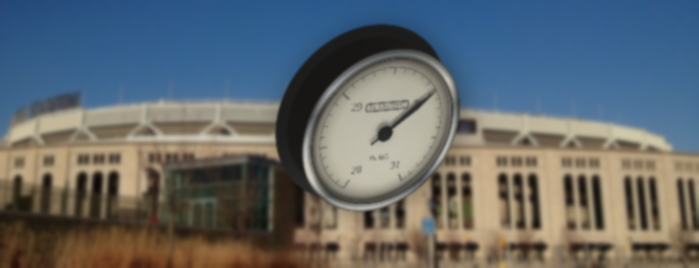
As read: **30** inHg
